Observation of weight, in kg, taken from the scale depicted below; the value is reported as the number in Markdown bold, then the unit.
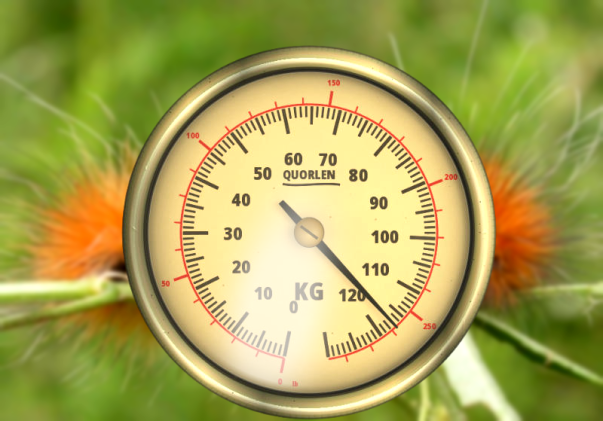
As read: **117** kg
